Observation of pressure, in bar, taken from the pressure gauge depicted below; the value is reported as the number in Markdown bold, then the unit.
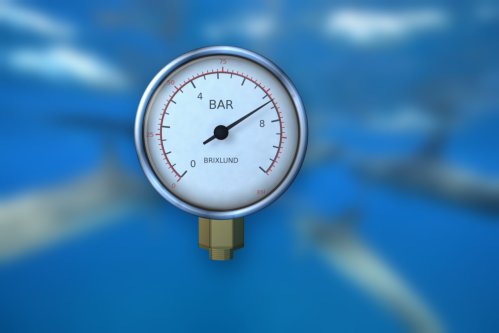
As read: **7.25** bar
